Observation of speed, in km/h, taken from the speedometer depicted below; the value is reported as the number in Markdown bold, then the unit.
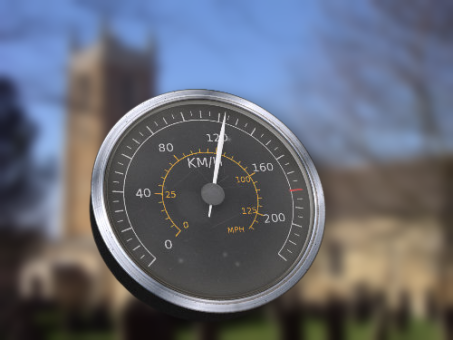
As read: **122.5** km/h
